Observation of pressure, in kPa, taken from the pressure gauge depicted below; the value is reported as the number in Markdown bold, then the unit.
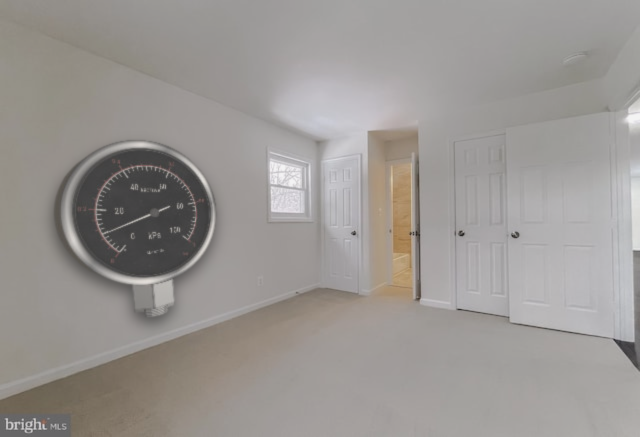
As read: **10** kPa
